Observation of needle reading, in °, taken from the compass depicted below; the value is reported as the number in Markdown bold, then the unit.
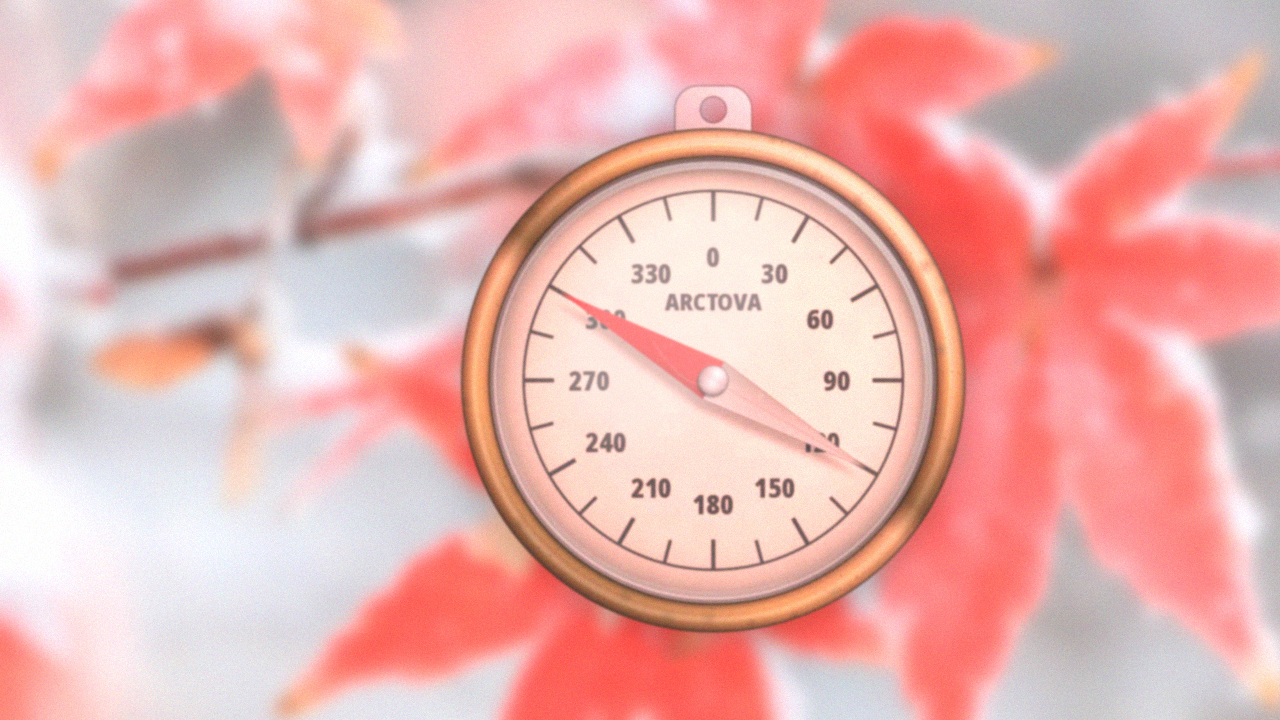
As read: **300** °
